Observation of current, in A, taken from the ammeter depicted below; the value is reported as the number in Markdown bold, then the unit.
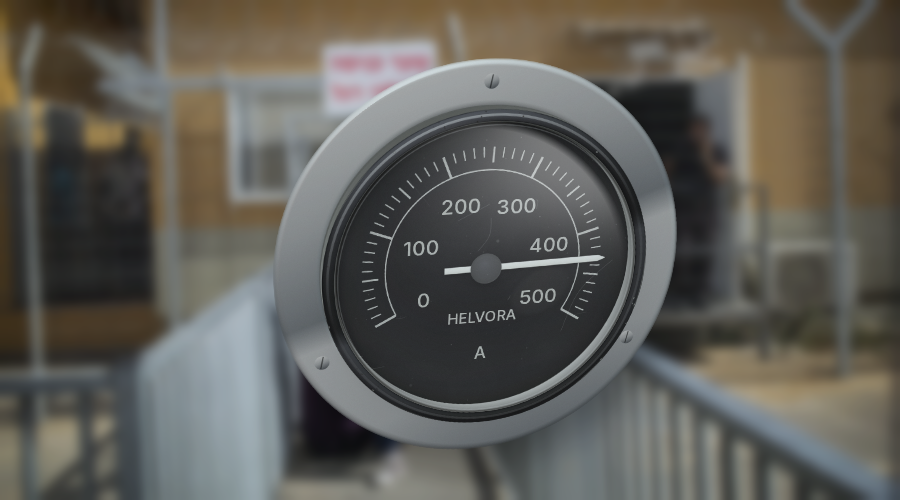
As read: **430** A
